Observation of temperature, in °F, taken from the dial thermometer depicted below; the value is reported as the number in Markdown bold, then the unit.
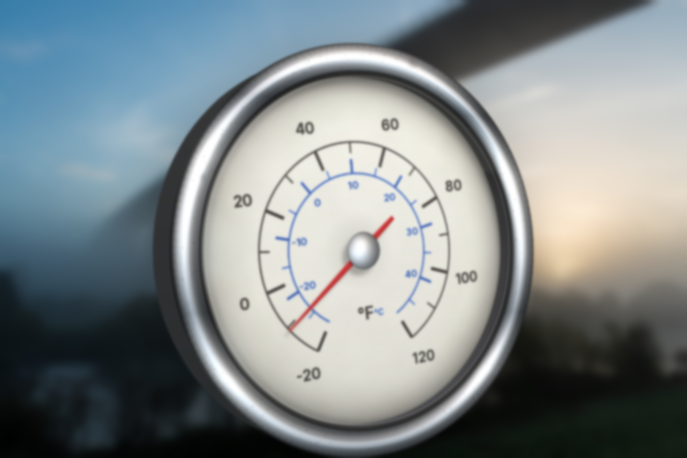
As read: **-10** °F
